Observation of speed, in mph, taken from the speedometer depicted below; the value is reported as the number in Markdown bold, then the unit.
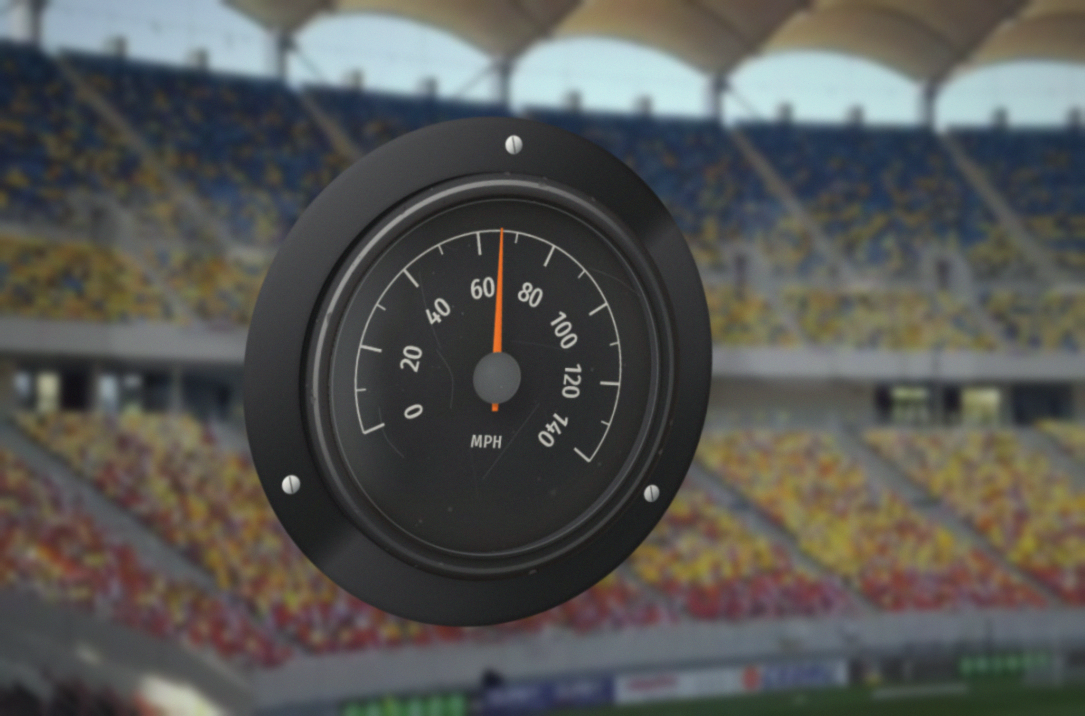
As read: **65** mph
